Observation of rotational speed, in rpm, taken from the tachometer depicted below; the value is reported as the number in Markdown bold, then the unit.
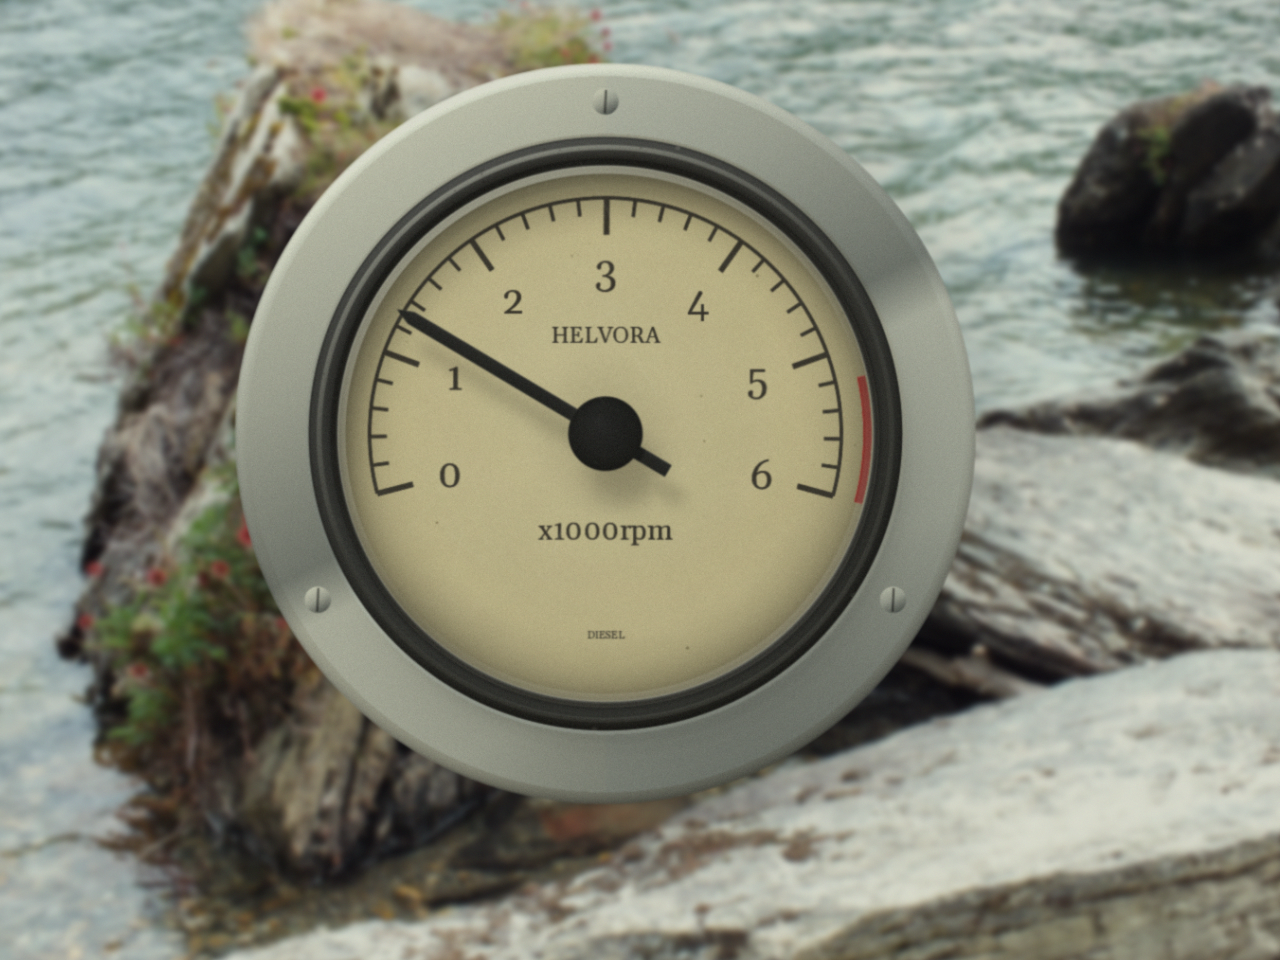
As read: **1300** rpm
